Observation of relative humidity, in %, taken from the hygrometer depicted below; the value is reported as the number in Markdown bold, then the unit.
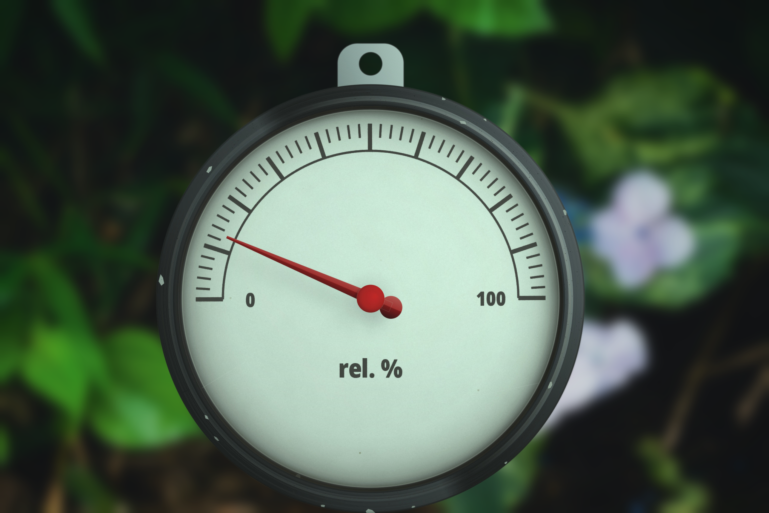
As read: **13** %
